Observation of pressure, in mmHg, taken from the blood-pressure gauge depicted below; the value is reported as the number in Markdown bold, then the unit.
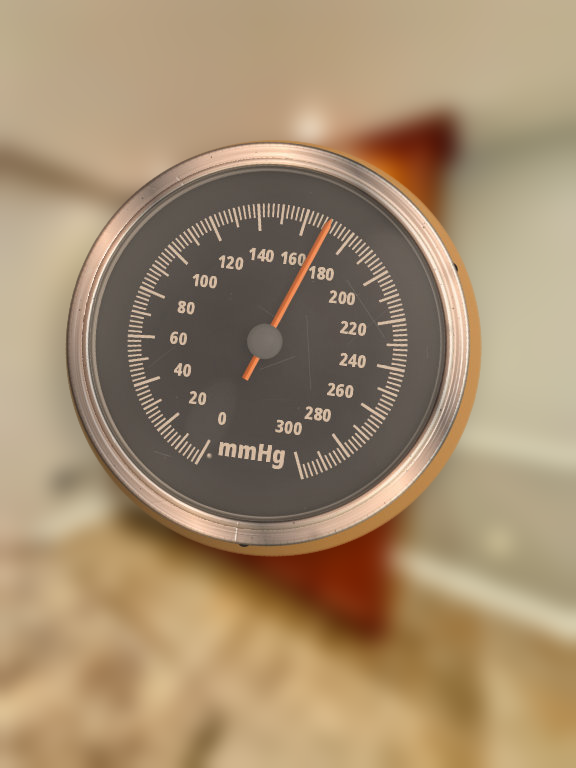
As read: **170** mmHg
